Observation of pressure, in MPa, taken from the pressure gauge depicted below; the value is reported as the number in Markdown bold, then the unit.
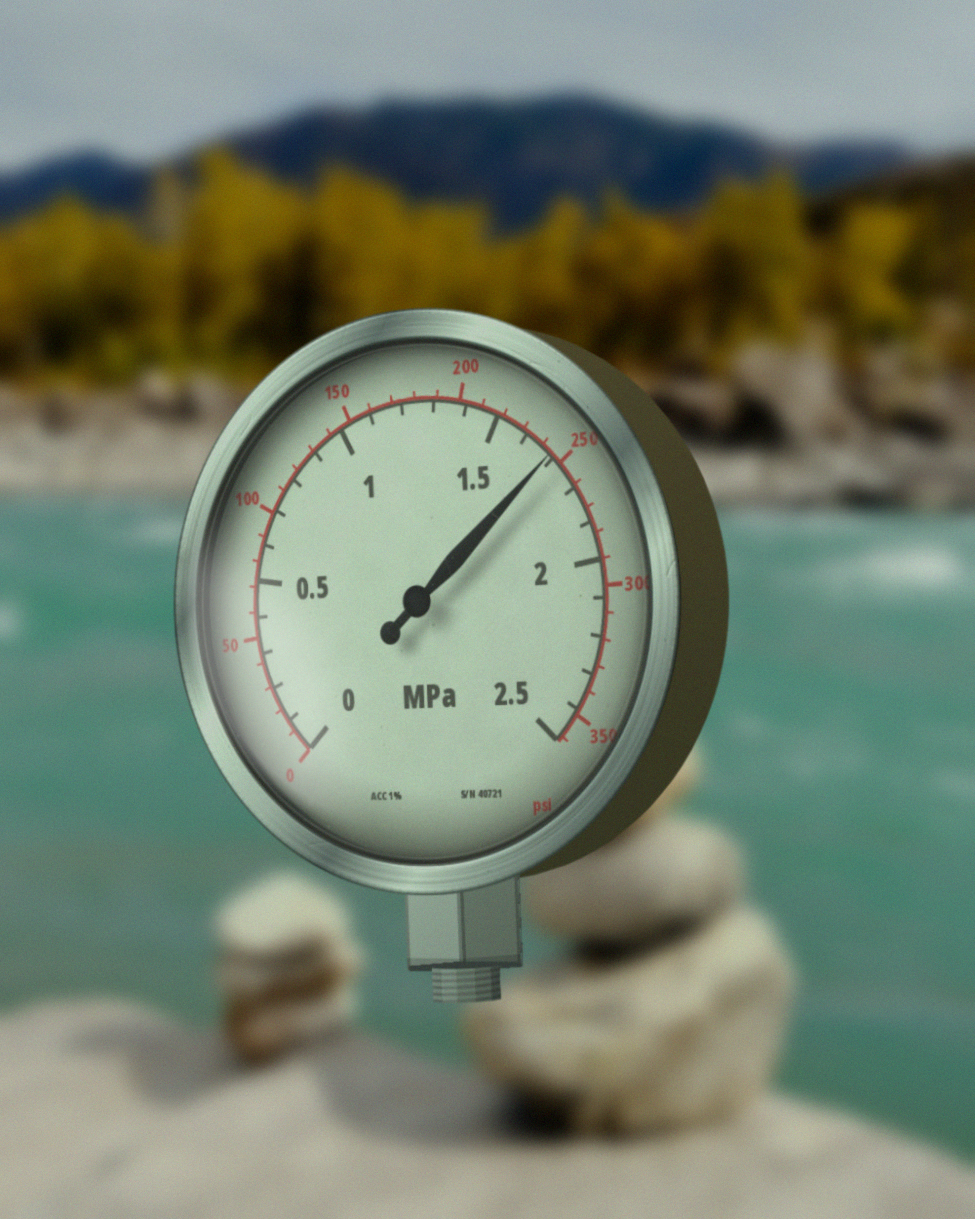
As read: **1.7** MPa
